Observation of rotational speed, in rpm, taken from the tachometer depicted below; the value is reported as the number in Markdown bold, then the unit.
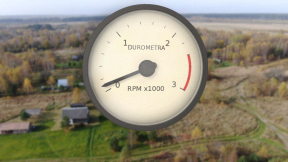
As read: **100** rpm
